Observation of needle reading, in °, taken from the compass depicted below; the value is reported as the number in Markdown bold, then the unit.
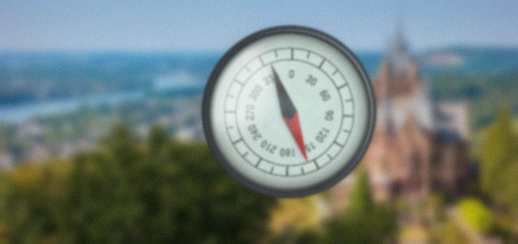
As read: **157.5** °
